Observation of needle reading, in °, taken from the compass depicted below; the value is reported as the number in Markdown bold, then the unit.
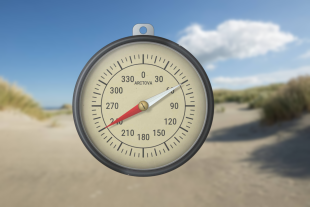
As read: **240** °
